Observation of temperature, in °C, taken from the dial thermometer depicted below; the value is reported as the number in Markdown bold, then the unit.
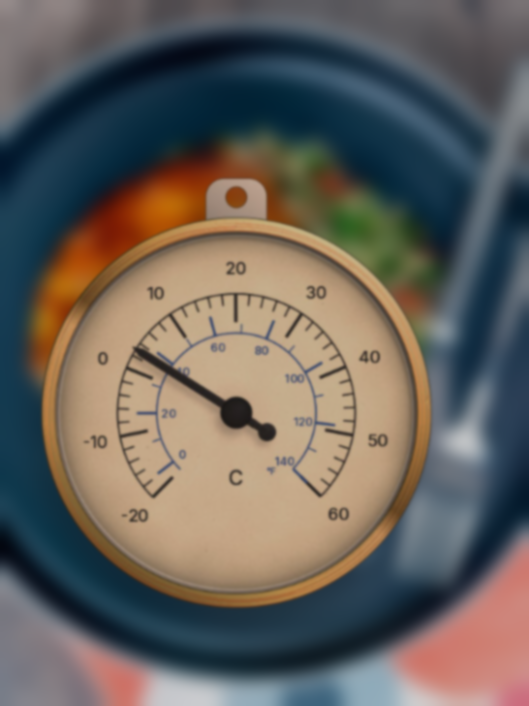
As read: **3** °C
